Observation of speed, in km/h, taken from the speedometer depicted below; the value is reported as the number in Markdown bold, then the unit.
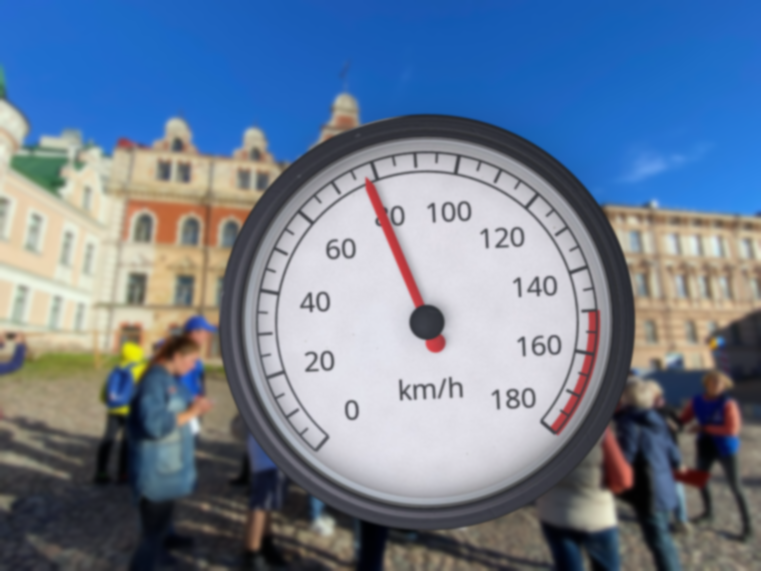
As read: **77.5** km/h
